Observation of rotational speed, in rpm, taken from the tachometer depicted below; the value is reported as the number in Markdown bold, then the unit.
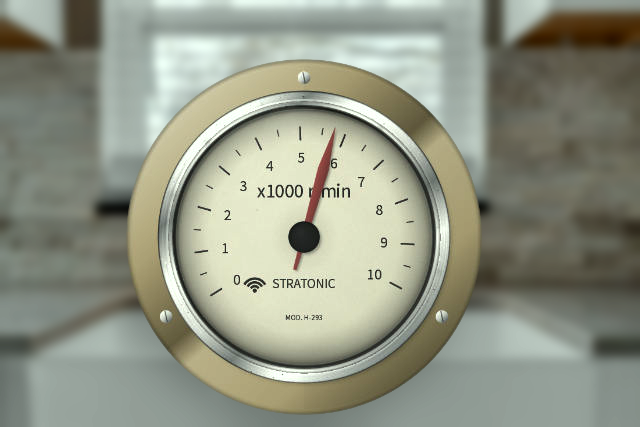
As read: **5750** rpm
